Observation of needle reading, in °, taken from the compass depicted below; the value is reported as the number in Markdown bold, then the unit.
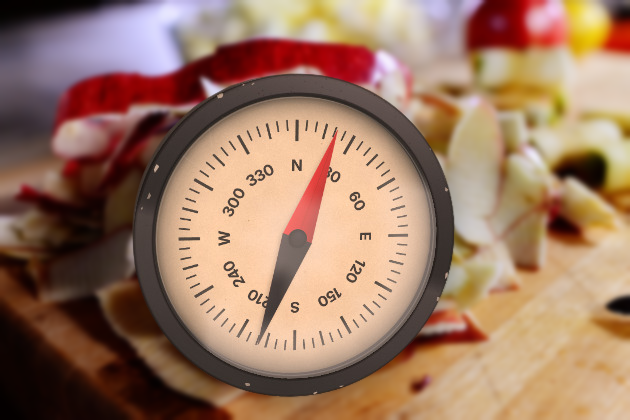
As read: **20** °
